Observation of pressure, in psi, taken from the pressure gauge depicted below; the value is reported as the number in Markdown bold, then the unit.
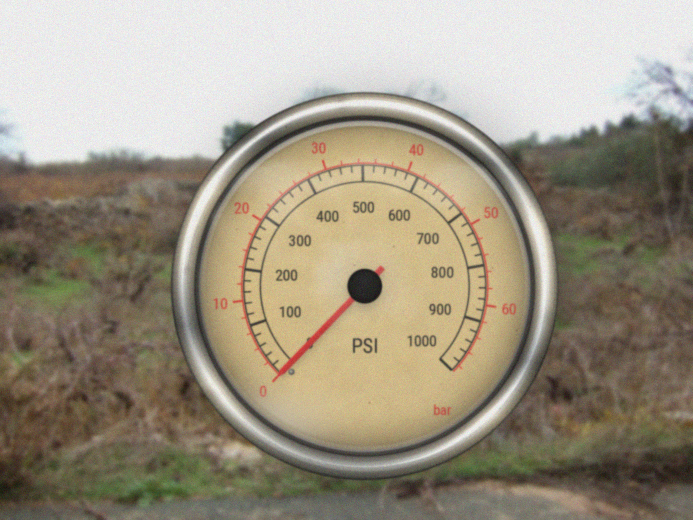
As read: **0** psi
